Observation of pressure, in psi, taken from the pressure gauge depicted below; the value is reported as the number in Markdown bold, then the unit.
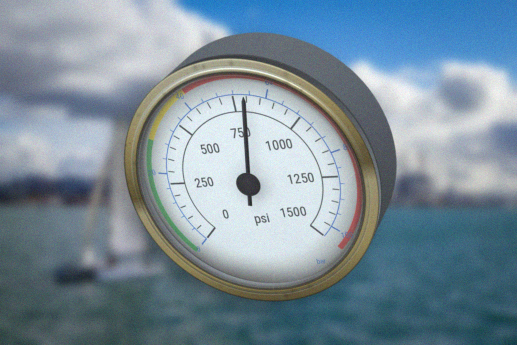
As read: **800** psi
